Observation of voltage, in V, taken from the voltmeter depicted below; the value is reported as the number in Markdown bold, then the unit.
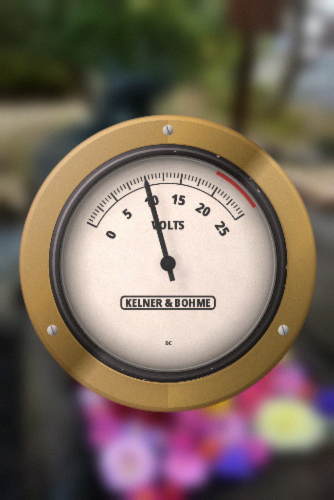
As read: **10** V
